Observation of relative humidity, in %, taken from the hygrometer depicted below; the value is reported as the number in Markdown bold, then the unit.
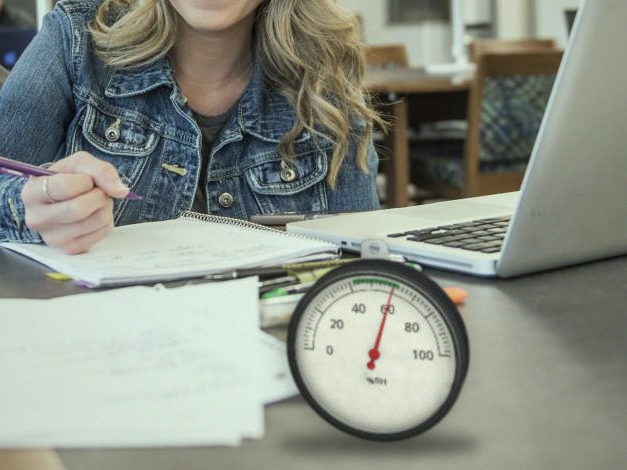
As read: **60** %
